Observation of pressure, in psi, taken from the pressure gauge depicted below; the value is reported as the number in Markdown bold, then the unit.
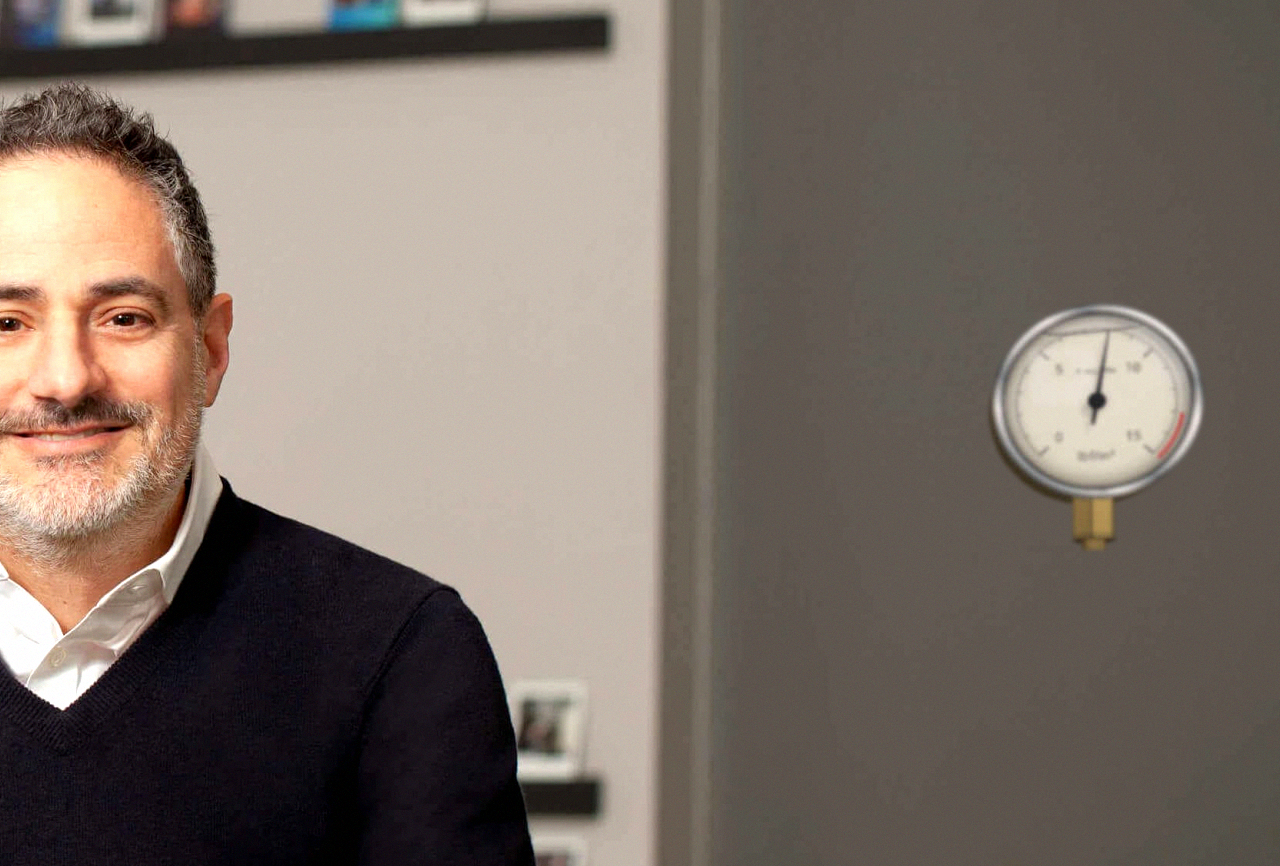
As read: **8** psi
